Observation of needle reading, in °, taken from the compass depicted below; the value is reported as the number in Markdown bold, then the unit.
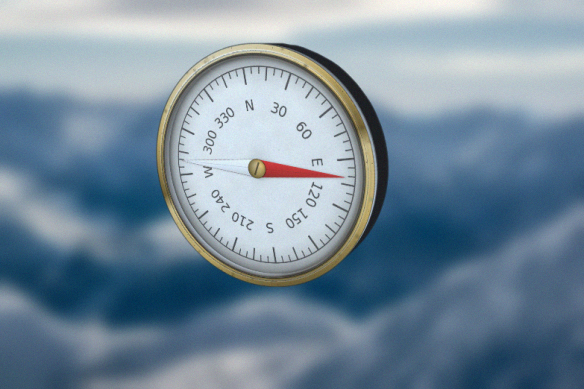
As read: **100** °
